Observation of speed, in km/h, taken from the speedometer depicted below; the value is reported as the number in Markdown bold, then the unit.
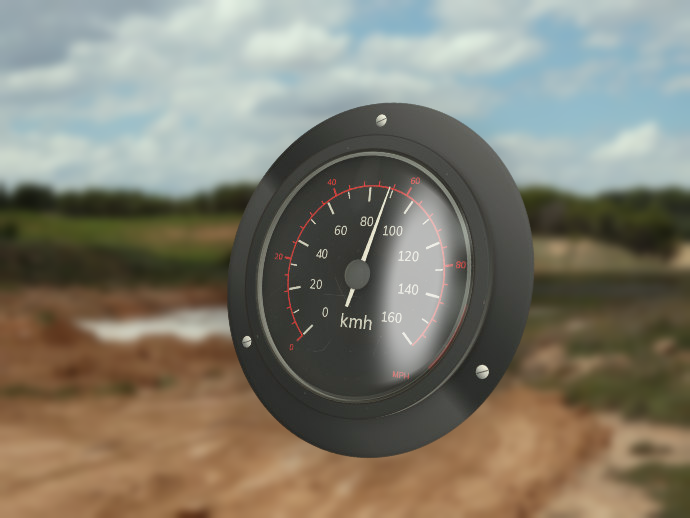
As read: **90** km/h
